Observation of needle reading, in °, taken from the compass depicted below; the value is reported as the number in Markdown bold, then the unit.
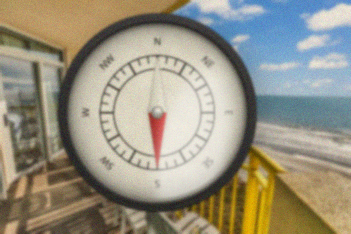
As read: **180** °
